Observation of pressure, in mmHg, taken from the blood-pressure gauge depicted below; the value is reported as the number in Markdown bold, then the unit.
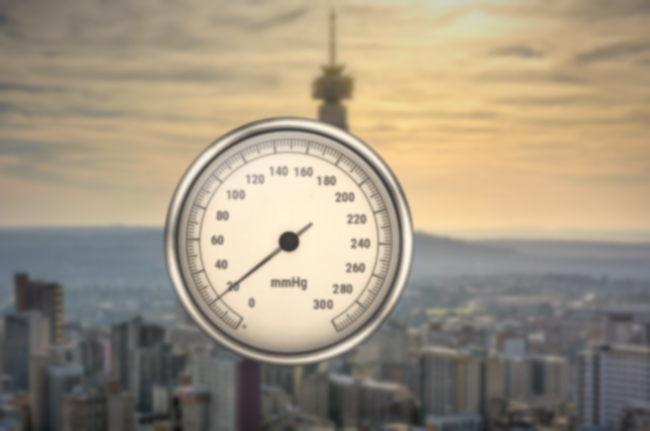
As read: **20** mmHg
